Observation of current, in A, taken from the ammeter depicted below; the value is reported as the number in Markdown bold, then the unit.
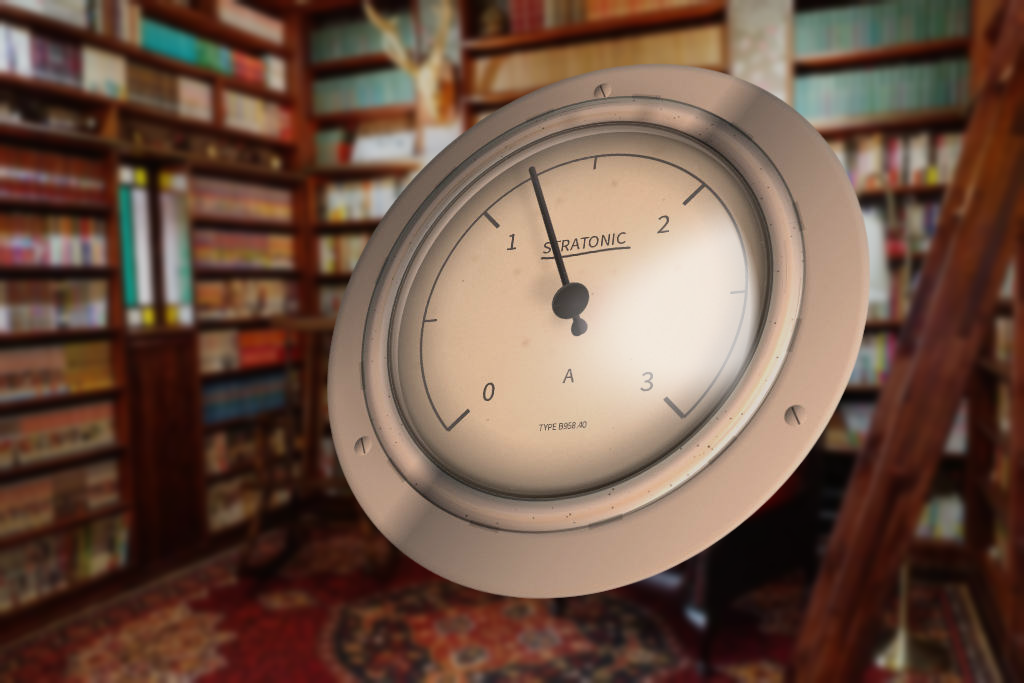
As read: **1.25** A
